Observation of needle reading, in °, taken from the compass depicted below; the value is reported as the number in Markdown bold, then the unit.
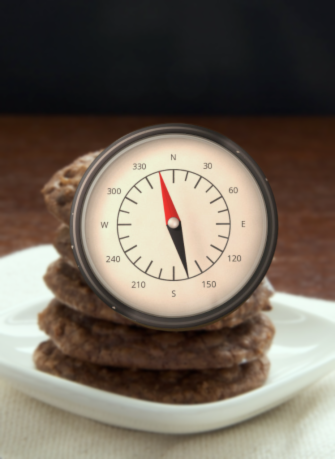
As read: **345** °
